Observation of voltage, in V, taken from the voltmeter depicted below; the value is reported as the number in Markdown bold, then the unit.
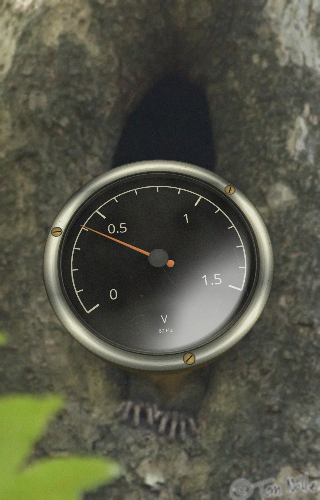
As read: **0.4** V
